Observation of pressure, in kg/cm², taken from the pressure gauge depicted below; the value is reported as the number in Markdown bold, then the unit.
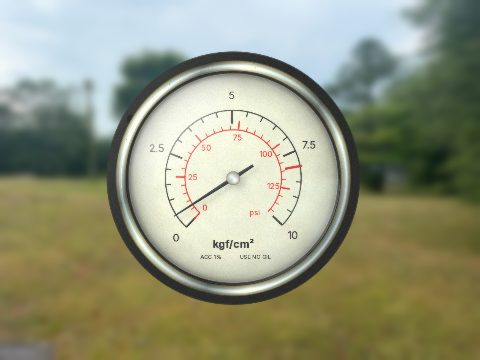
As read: **0.5** kg/cm²
